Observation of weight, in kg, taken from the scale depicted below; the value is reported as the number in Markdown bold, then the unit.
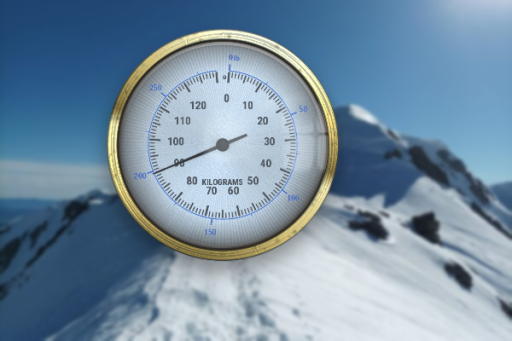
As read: **90** kg
